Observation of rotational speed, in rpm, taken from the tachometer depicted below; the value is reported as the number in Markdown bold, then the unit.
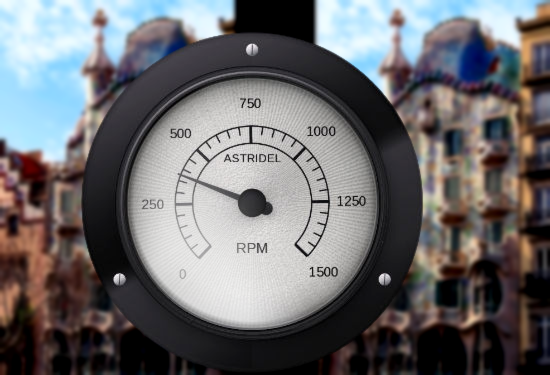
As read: **375** rpm
